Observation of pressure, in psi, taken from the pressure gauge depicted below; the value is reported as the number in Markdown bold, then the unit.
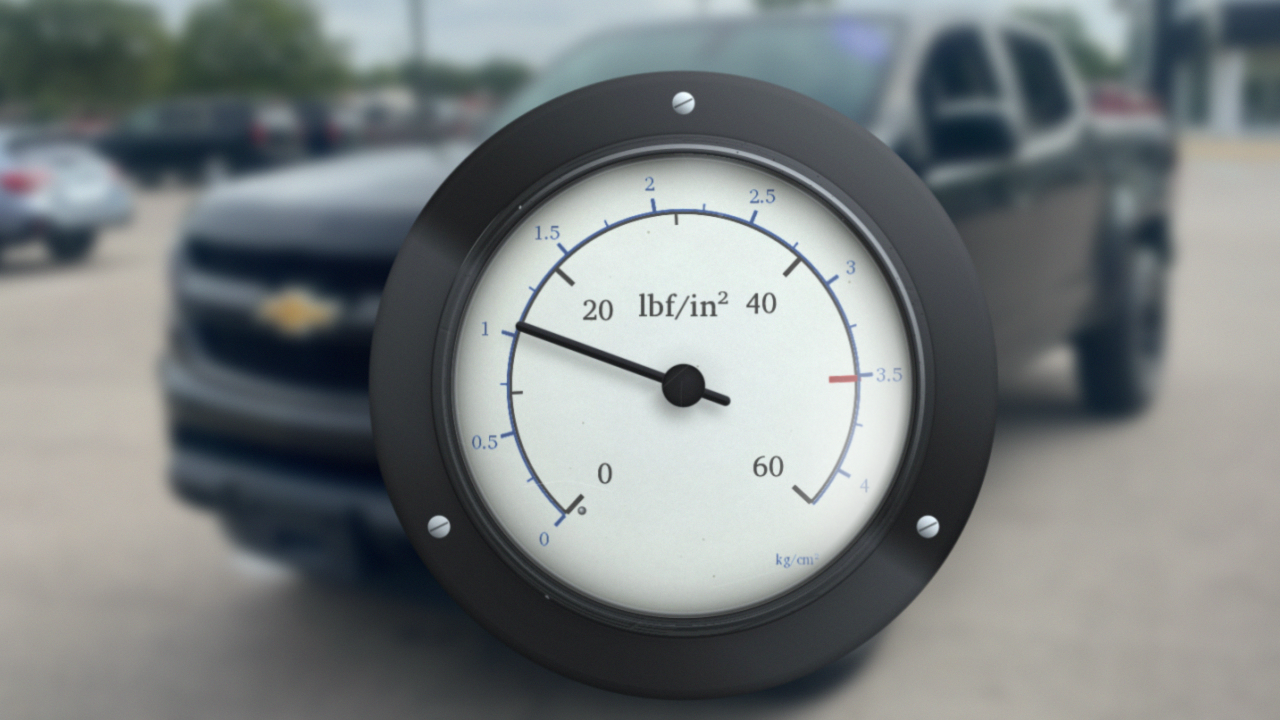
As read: **15** psi
